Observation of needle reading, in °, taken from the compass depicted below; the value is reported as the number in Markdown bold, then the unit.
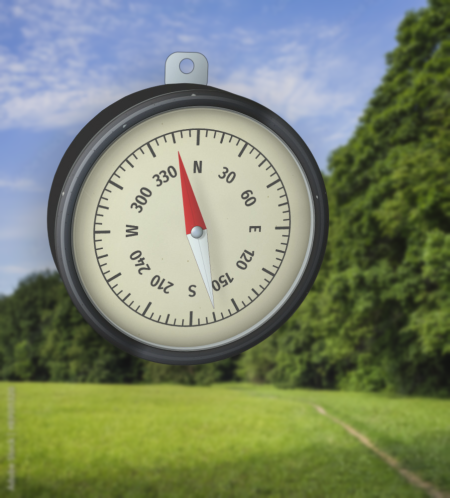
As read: **345** °
